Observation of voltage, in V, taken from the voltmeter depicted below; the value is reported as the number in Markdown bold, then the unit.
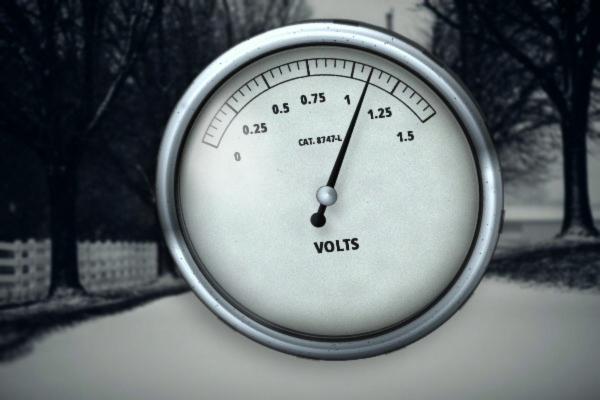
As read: **1.1** V
